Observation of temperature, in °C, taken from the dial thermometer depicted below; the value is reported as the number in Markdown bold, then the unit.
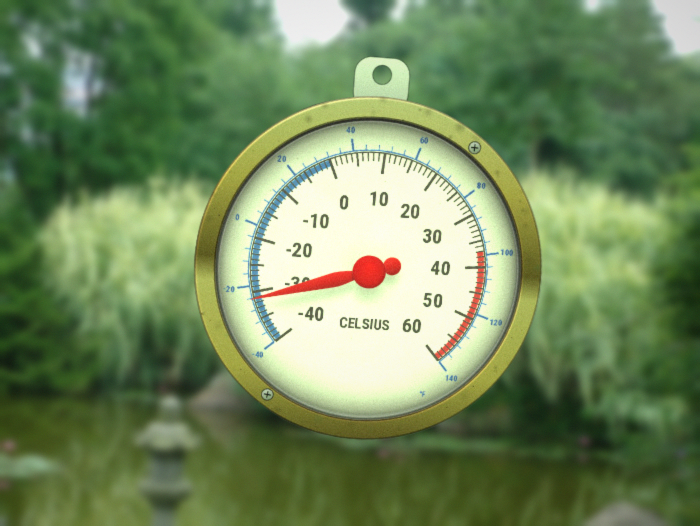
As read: **-31** °C
